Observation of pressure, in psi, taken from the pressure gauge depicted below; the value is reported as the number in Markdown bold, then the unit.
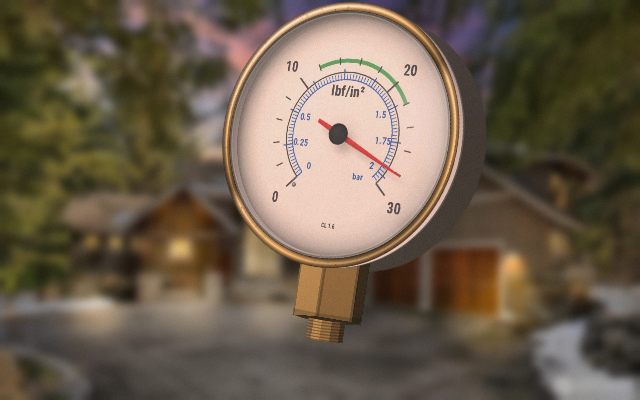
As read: **28** psi
